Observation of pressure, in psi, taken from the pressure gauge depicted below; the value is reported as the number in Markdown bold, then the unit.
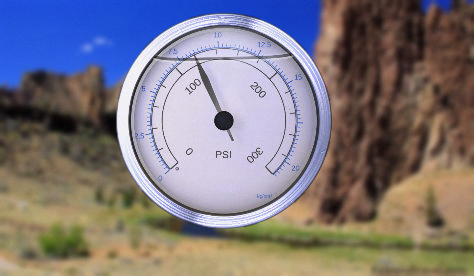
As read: **120** psi
